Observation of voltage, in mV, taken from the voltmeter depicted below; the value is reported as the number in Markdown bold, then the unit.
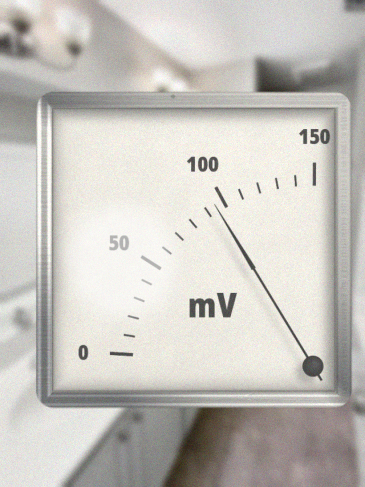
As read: **95** mV
